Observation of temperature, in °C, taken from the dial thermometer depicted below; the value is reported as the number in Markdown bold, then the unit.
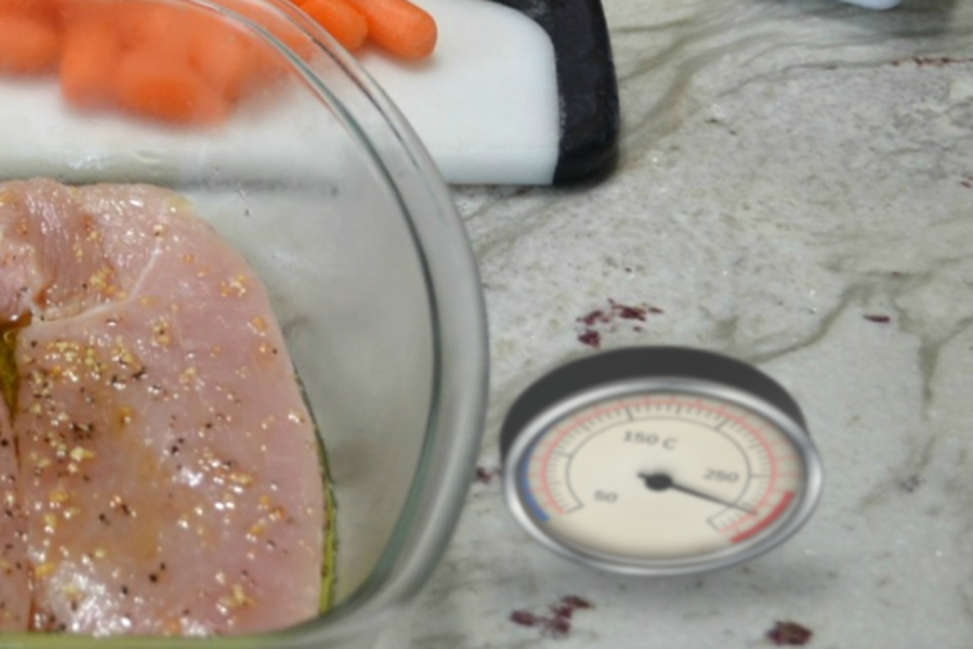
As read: **275** °C
